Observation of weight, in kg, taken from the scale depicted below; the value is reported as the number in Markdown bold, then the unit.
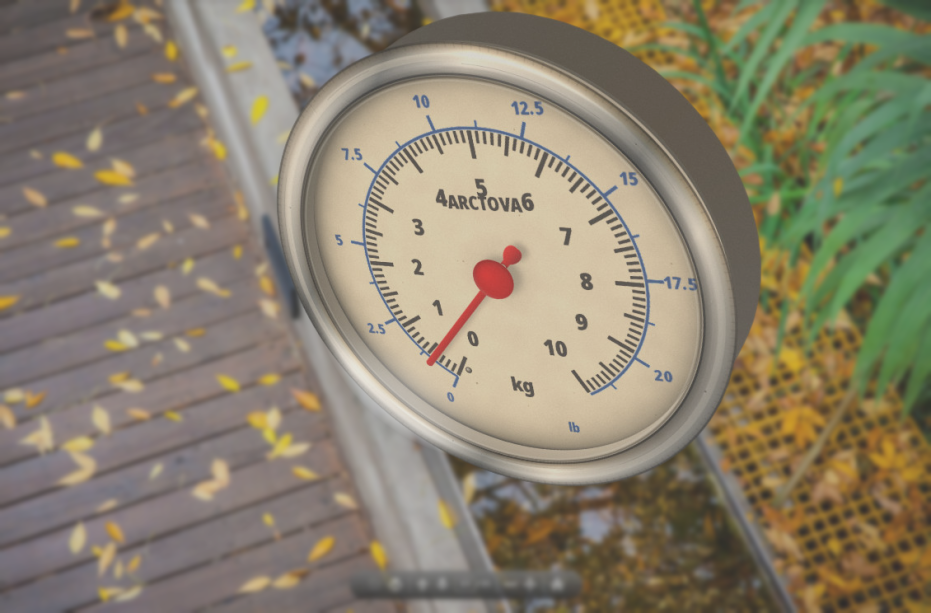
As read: **0.4** kg
